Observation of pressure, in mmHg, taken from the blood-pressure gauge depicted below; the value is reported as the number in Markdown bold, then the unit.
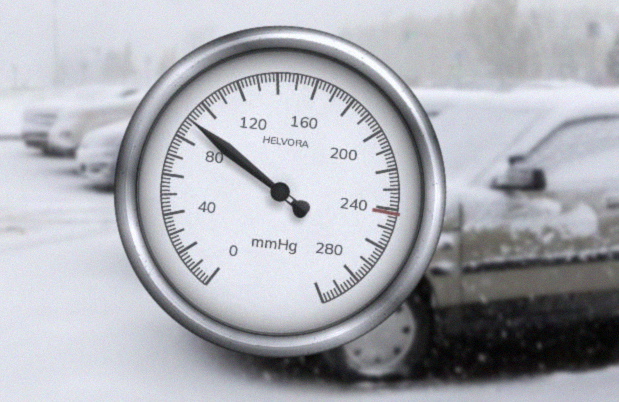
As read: **90** mmHg
